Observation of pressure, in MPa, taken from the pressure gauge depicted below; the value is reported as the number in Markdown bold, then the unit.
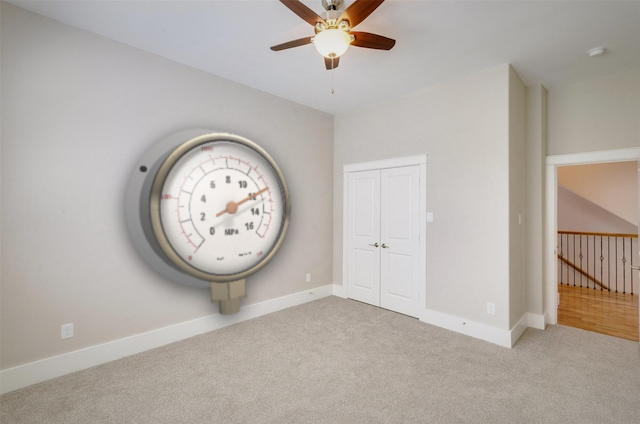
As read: **12** MPa
